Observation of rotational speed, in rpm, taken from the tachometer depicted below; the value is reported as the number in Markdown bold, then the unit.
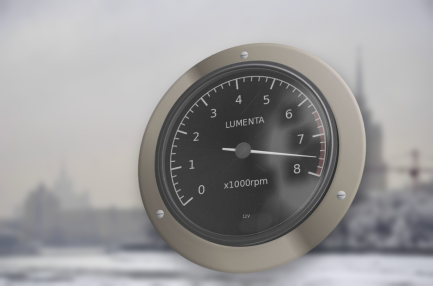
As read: **7600** rpm
